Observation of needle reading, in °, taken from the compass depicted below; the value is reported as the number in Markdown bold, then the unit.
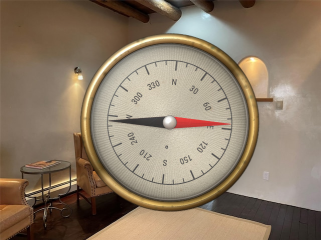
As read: **85** °
